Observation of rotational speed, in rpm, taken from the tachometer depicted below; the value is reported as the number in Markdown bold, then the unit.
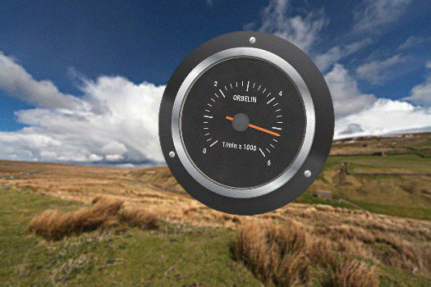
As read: **5200** rpm
